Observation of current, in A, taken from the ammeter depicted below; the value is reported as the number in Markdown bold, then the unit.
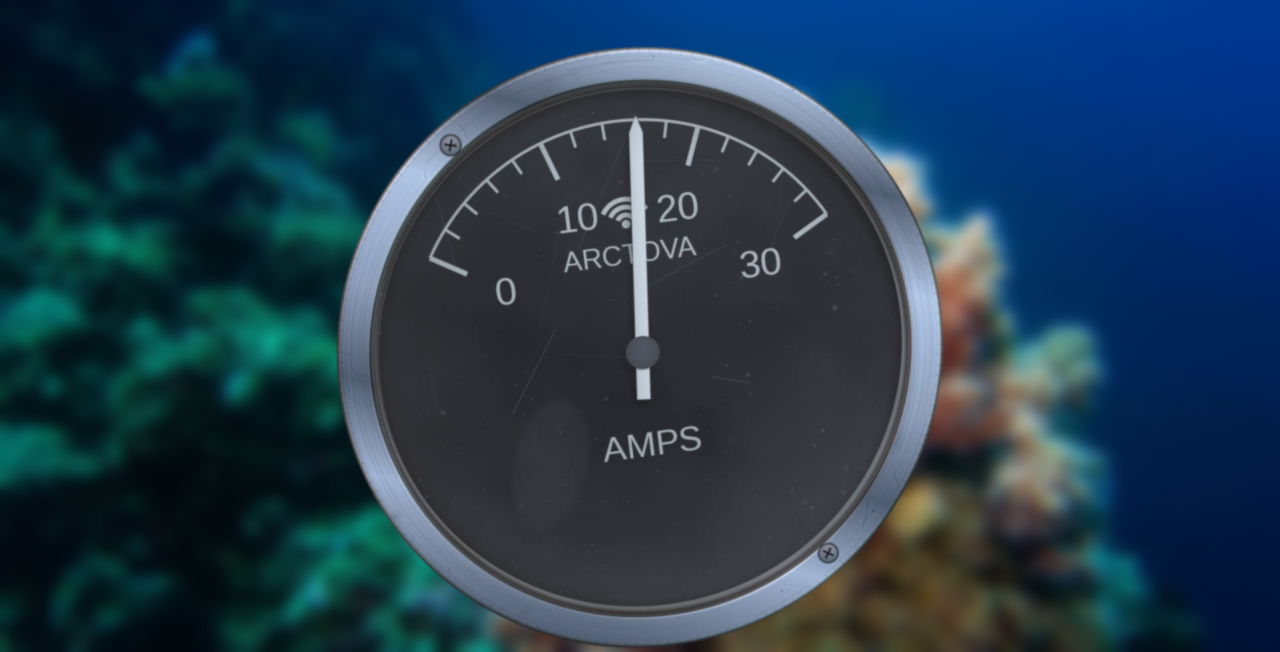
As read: **16** A
